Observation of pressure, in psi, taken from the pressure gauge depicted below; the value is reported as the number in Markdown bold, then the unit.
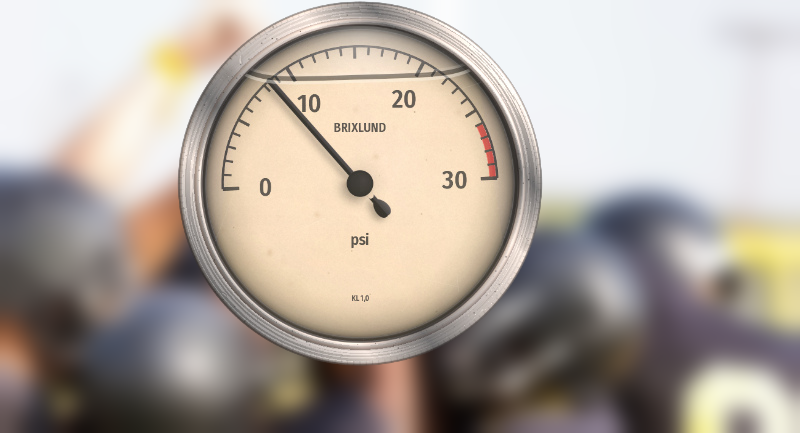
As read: **8.5** psi
